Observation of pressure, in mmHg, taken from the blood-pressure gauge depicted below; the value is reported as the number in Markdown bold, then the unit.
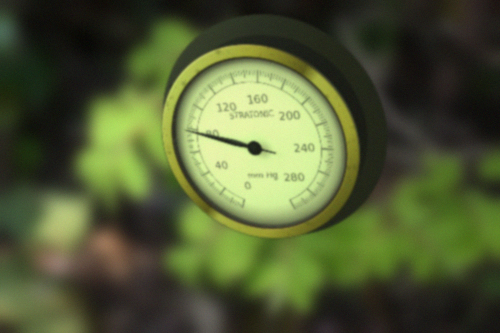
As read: **80** mmHg
